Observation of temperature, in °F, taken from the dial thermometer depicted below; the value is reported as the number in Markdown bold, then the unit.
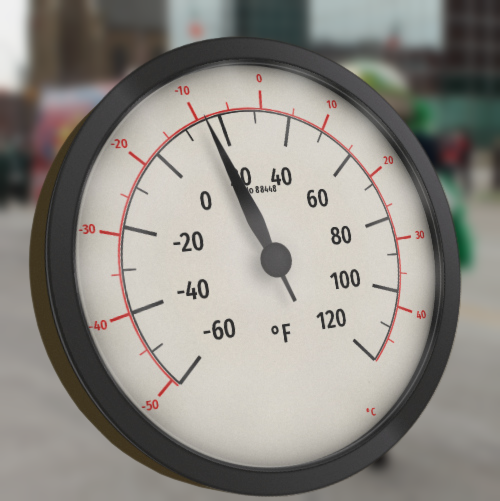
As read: **15** °F
